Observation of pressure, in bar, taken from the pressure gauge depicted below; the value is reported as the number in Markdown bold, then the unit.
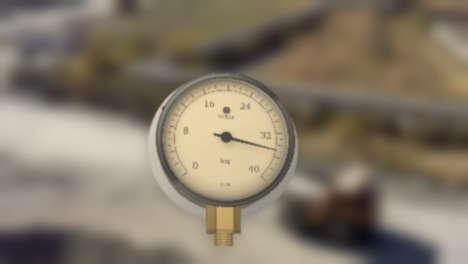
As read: **35** bar
